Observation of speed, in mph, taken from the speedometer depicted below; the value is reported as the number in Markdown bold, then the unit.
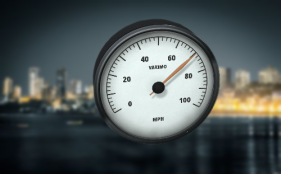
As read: **70** mph
